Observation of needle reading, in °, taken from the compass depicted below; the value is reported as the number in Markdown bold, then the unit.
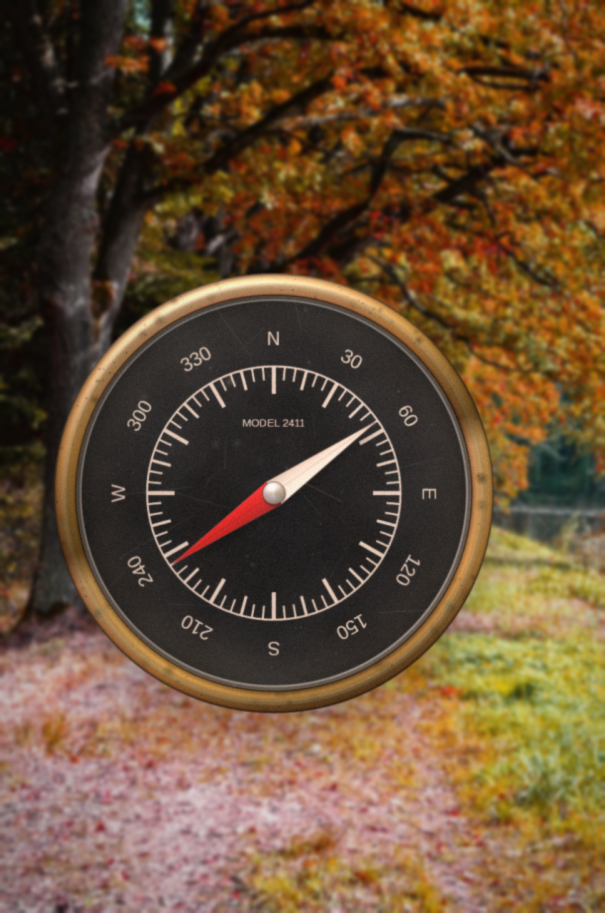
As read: **235** °
